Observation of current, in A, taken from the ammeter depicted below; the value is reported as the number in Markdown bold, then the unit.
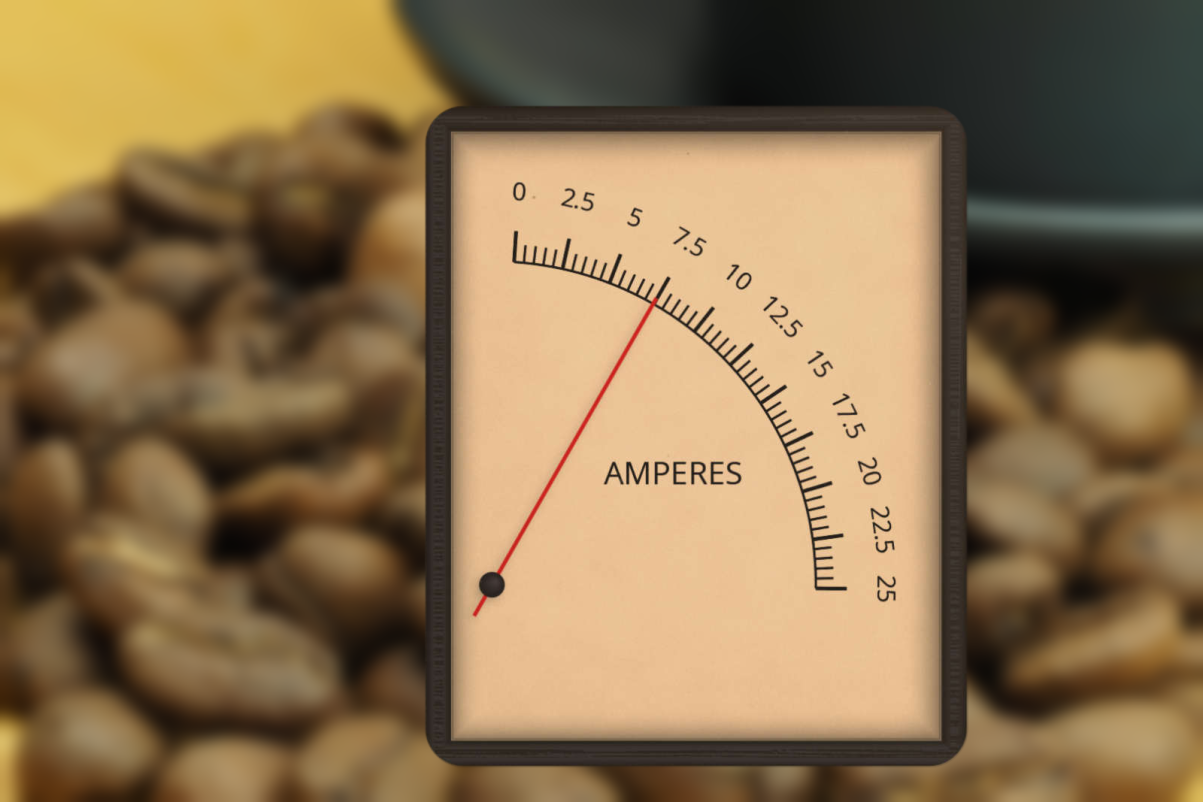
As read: **7.5** A
